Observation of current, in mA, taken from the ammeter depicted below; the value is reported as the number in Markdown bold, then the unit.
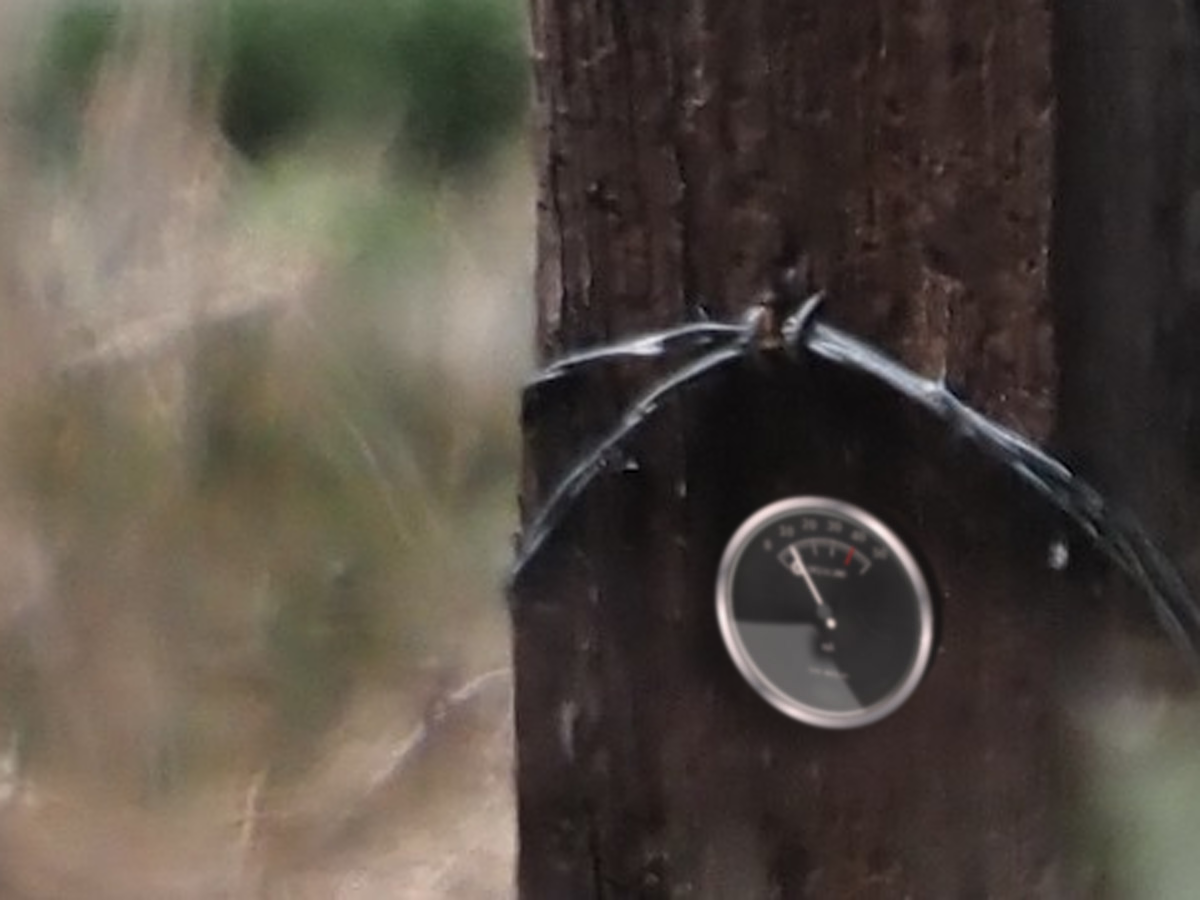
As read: **10** mA
